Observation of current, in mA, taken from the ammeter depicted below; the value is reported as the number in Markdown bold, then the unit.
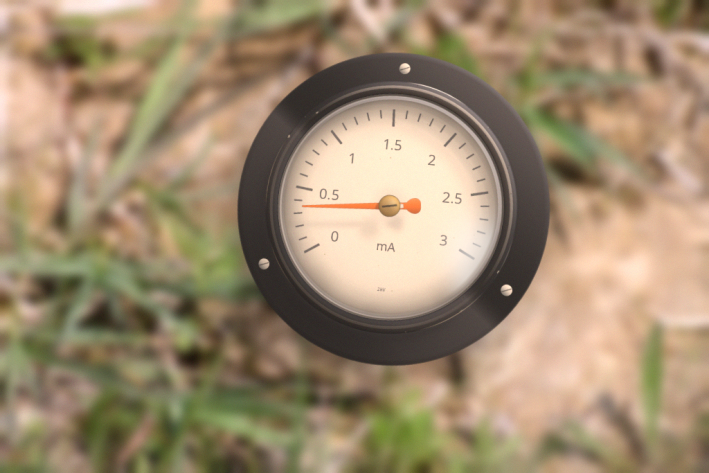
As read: **0.35** mA
